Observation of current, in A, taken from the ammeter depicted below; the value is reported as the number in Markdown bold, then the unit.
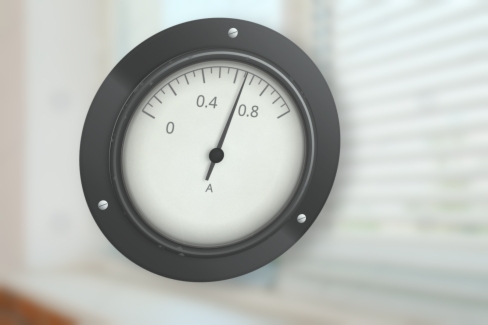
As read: **0.65** A
